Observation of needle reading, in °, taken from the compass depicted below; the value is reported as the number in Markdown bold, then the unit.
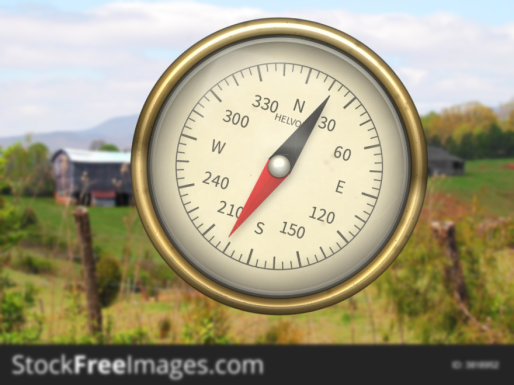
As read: **197.5** °
